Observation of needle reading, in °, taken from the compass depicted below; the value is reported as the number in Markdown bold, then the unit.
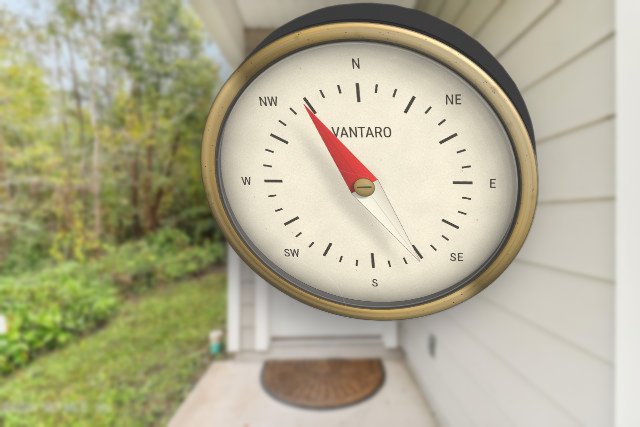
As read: **330** °
